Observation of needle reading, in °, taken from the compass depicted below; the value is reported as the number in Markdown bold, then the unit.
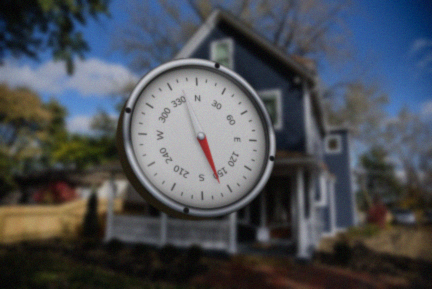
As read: **160** °
